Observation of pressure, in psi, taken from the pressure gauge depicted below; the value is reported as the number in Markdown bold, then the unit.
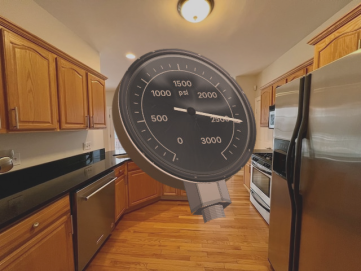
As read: **2500** psi
